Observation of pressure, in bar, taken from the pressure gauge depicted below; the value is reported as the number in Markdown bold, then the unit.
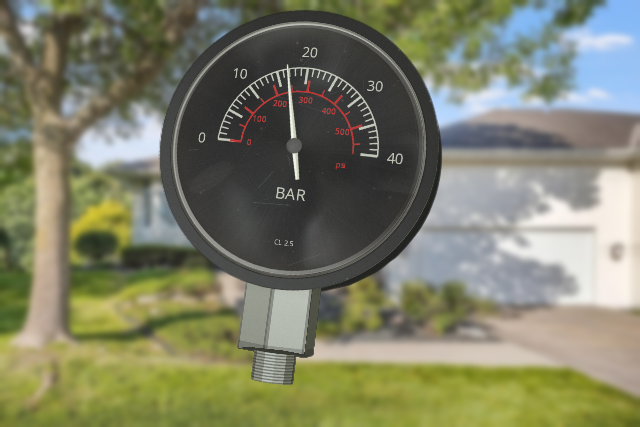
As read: **17** bar
